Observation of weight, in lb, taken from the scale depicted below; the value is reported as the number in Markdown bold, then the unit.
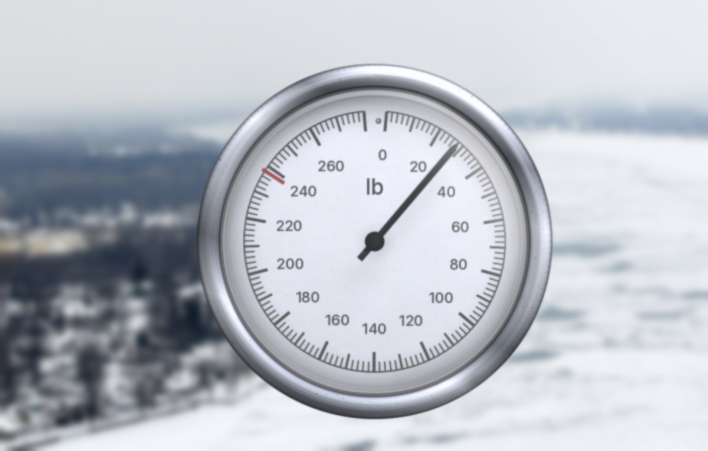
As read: **28** lb
